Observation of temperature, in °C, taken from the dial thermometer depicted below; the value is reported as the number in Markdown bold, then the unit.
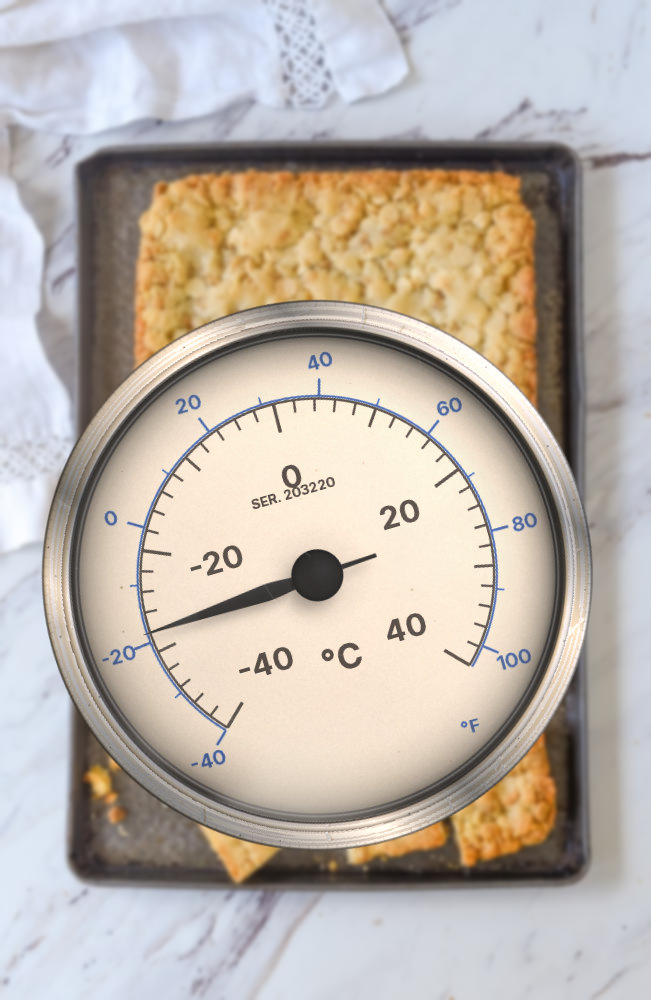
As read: **-28** °C
